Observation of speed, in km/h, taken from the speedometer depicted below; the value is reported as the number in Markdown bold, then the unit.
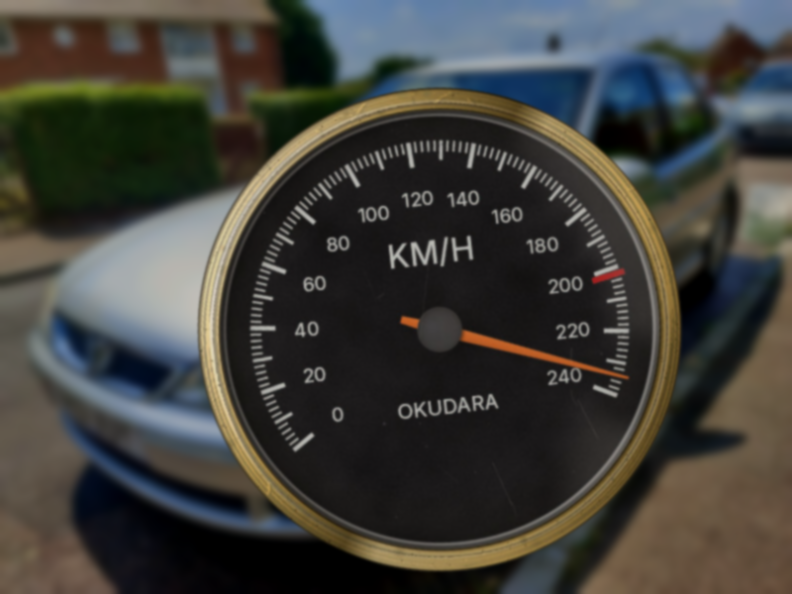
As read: **234** km/h
